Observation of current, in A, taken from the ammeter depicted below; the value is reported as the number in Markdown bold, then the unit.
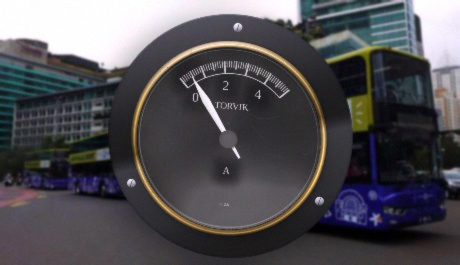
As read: **0.5** A
